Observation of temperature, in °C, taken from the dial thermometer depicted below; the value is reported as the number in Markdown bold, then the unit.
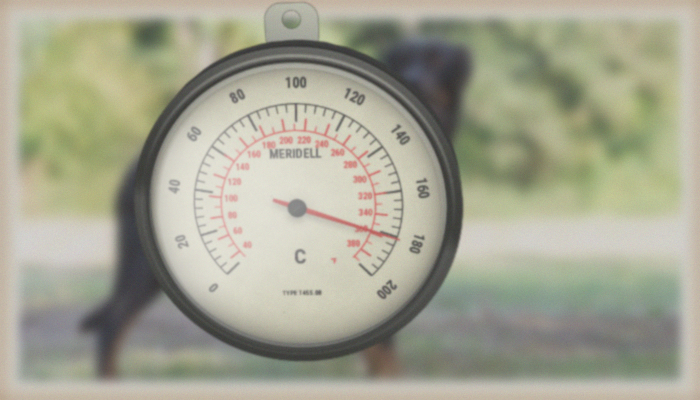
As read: **180** °C
